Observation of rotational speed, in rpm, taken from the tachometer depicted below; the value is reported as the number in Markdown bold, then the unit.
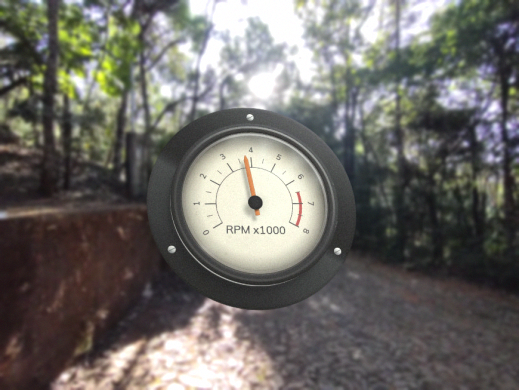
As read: **3750** rpm
